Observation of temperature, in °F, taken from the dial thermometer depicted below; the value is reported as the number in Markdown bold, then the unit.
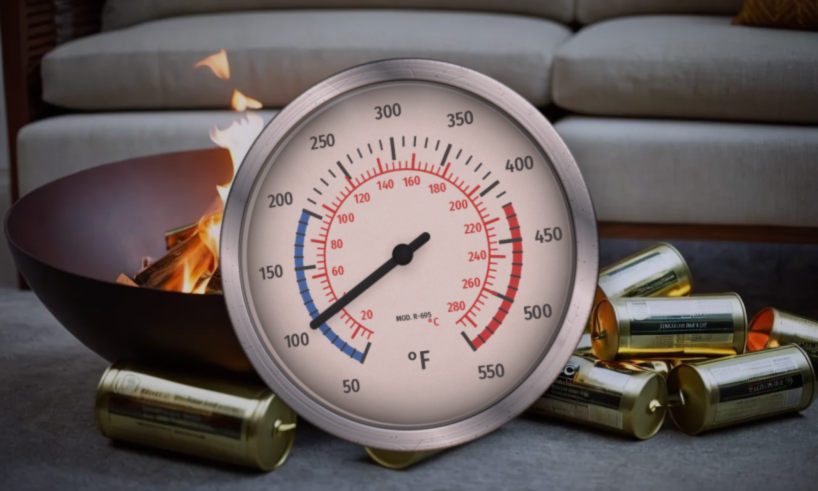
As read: **100** °F
